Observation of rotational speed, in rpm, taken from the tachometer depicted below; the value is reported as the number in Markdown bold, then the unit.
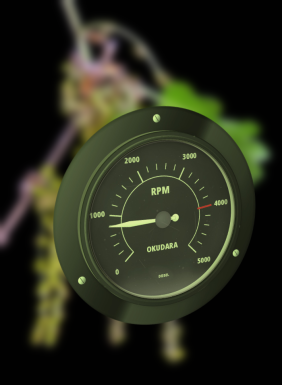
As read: **800** rpm
